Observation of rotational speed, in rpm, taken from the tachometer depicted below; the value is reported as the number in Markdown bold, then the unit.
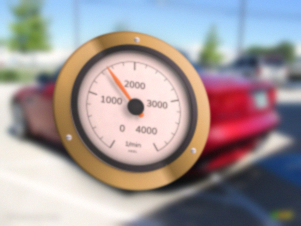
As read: **1500** rpm
